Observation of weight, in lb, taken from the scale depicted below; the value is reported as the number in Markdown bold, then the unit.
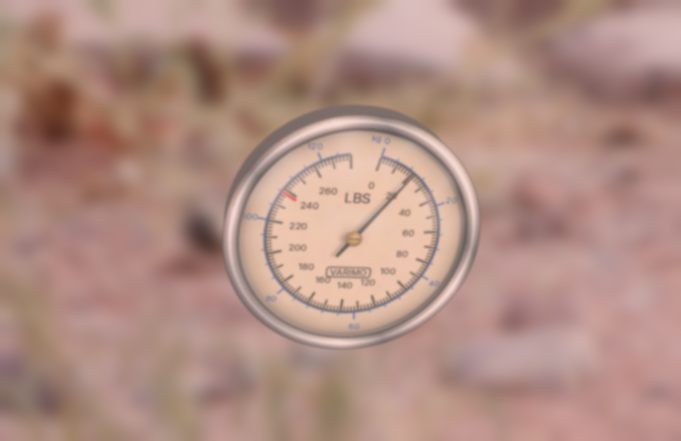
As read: **20** lb
